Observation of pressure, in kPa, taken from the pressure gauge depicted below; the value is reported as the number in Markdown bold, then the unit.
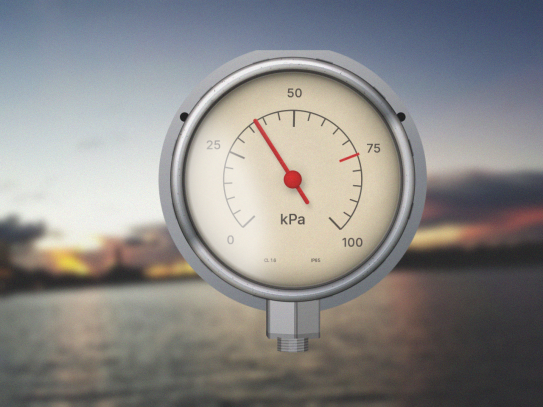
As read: **37.5** kPa
